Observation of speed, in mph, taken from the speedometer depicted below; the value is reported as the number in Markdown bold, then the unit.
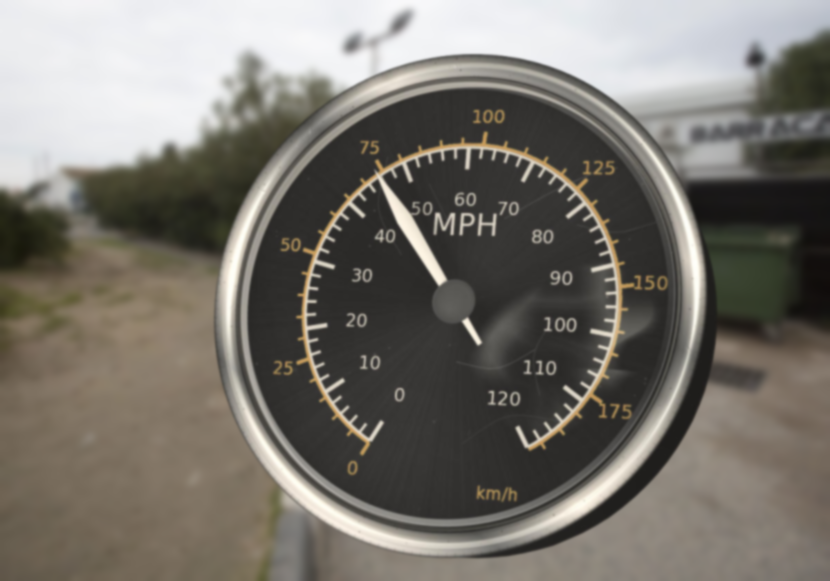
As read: **46** mph
